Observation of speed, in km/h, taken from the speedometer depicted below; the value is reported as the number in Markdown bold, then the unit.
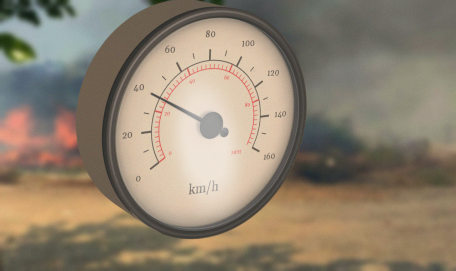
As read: **40** km/h
